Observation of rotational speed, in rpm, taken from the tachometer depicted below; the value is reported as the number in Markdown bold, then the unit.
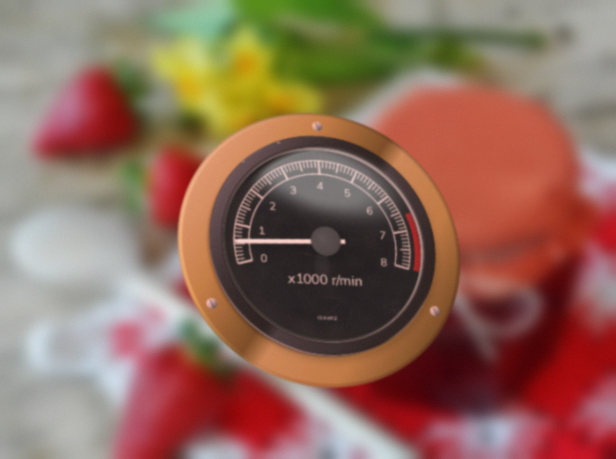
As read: **500** rpm
